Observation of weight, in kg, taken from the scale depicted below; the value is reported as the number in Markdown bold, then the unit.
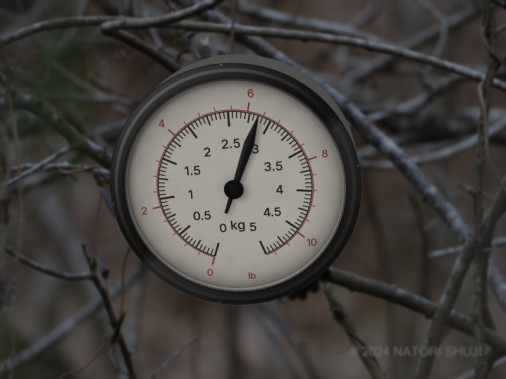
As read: **2.85** kg
